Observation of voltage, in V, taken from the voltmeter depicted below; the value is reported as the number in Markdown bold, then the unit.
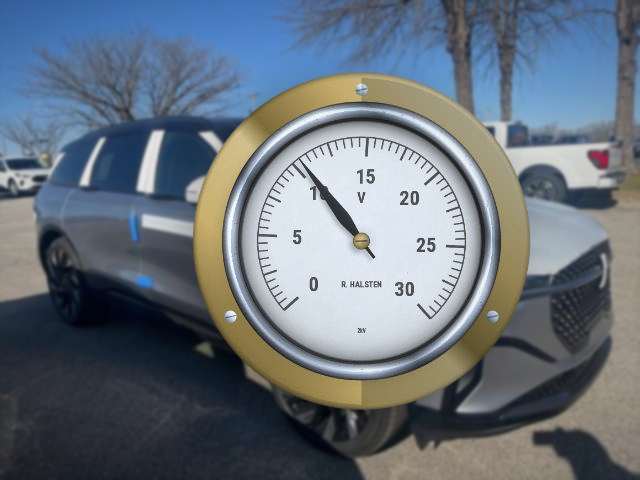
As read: **10.5** V
